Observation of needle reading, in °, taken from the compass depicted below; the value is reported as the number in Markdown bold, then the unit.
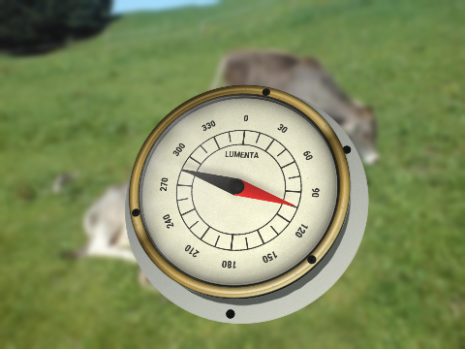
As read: **105** °
